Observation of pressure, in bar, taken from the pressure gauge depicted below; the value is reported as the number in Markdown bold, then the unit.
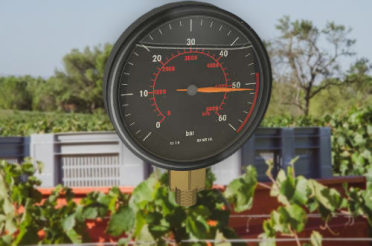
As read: **51** bar
